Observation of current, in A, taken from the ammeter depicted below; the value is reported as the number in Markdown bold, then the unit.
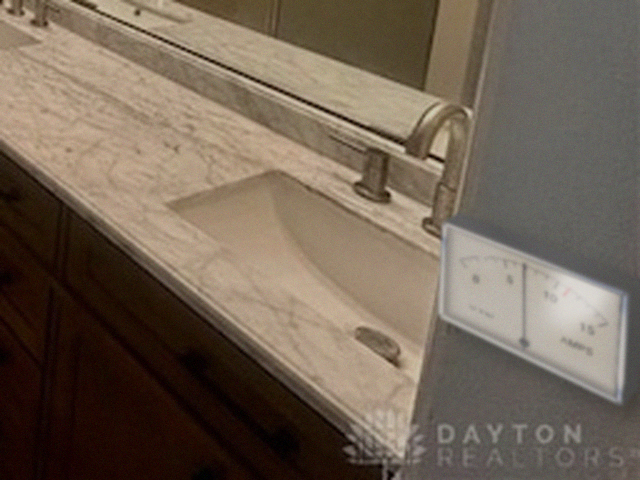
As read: **7** A
